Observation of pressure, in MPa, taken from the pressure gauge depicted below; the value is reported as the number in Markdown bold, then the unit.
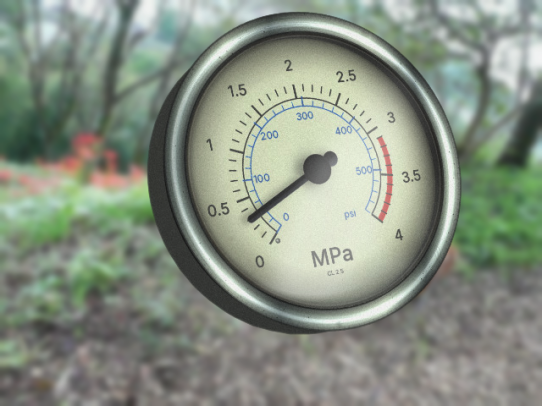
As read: **0.3** MPa
